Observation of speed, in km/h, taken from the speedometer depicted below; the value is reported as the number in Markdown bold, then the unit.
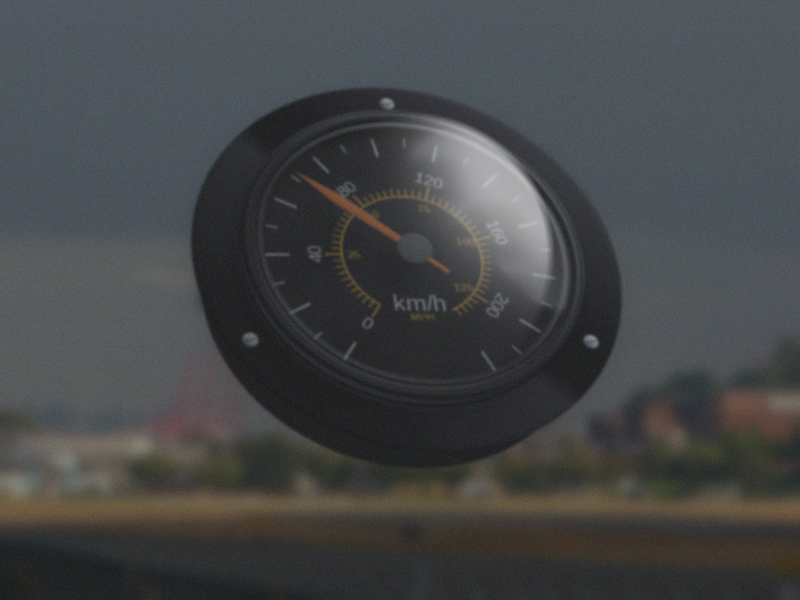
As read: **70** km/h
